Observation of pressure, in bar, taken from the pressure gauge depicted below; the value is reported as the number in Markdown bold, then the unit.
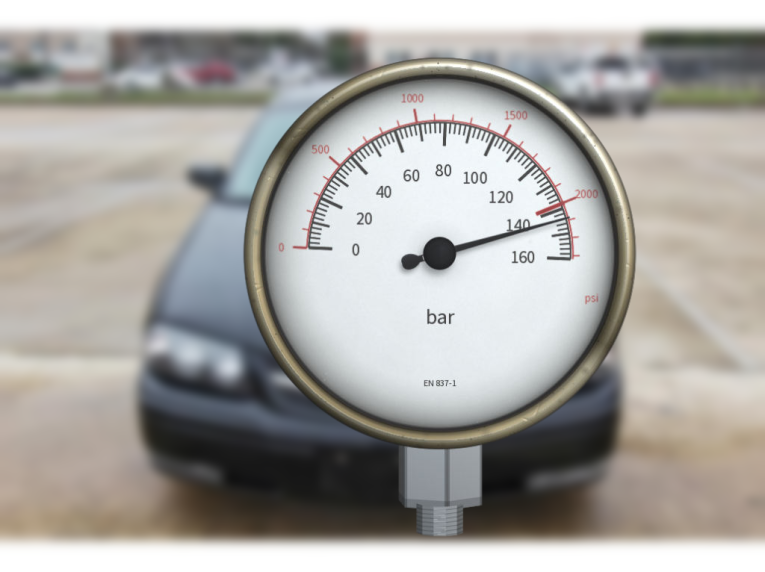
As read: **144** bar
